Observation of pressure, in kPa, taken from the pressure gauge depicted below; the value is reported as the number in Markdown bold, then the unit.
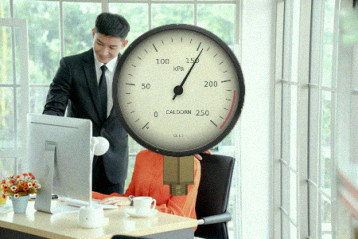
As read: **155** kPa
